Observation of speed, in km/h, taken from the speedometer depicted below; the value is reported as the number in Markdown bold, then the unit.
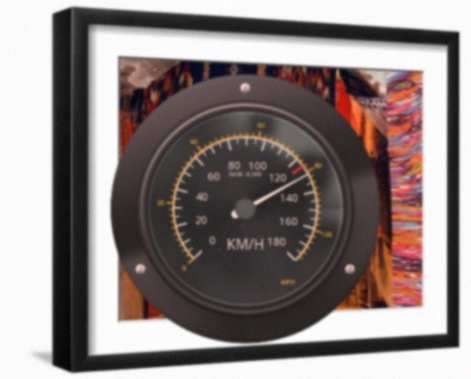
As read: **130** km/h
